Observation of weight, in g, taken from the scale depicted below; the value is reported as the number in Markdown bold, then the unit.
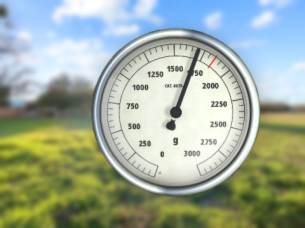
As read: **1700** g
